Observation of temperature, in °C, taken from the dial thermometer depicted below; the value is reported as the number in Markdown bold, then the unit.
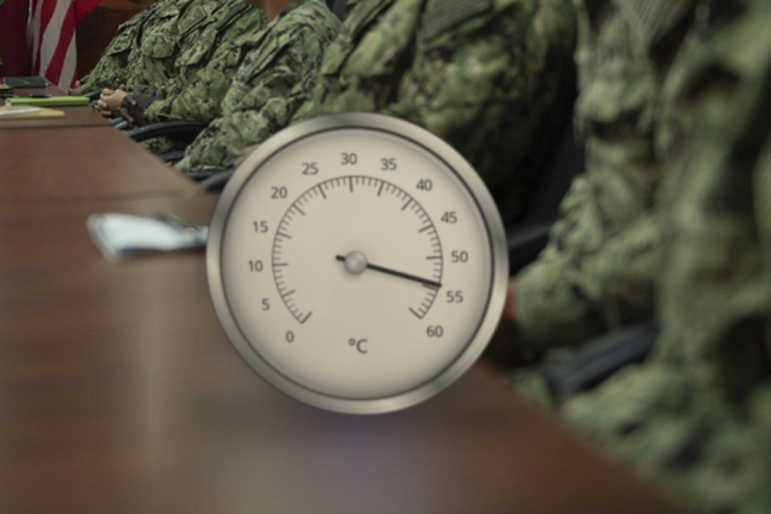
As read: **54** °C
